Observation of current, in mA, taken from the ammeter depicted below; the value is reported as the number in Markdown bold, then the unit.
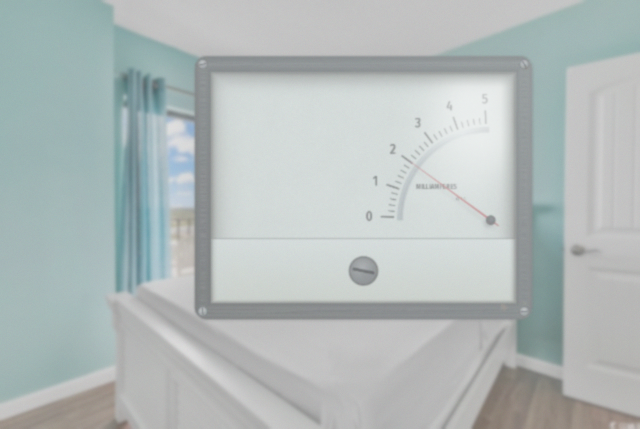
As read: **2** mA
